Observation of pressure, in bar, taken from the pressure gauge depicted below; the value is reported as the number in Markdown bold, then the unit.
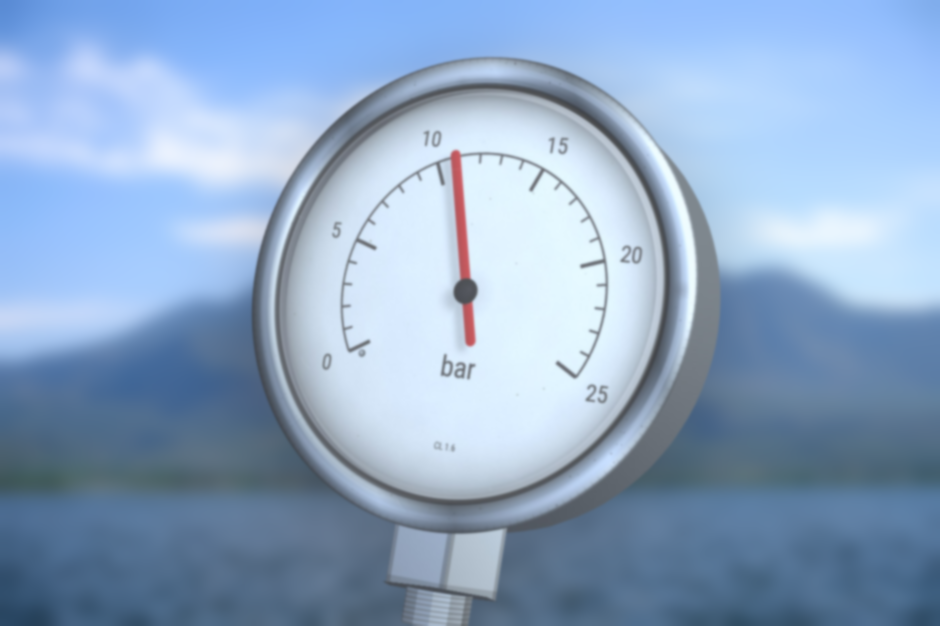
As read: **11** bar
